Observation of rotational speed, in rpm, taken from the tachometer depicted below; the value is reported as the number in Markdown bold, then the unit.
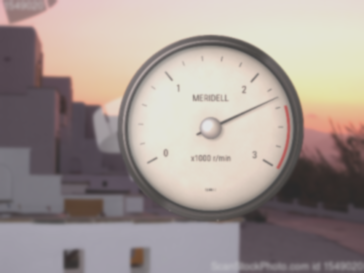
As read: **2300** rpm
